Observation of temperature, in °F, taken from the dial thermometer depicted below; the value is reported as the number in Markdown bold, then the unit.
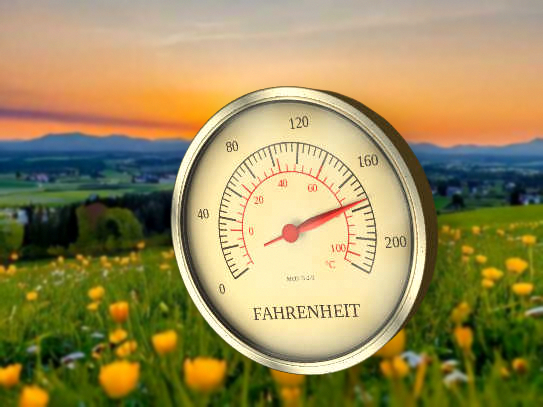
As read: **176** °F
